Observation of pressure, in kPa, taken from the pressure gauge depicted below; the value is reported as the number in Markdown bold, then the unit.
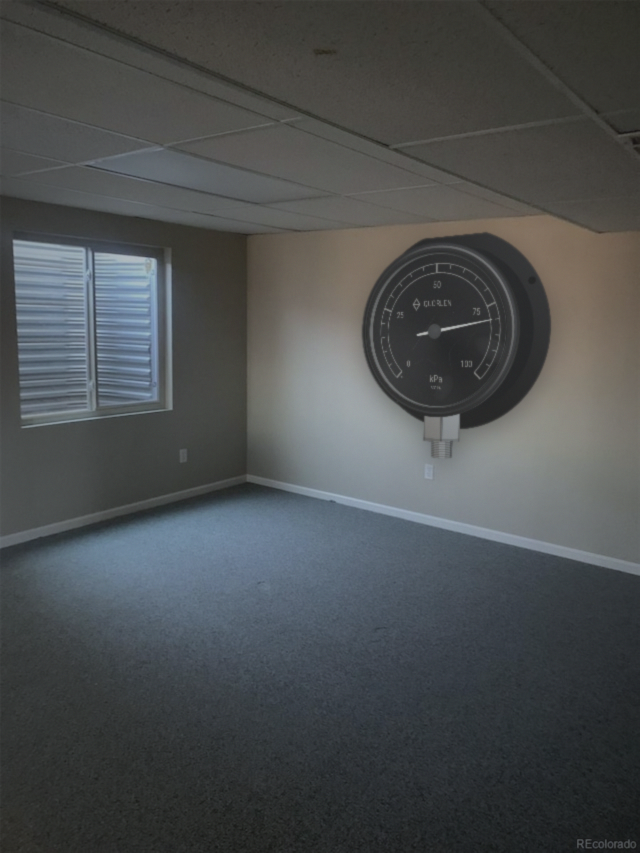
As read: **80** kPa
